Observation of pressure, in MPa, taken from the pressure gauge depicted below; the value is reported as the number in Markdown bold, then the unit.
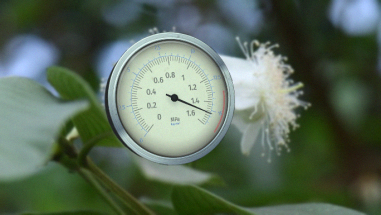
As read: **1.5** MPa
